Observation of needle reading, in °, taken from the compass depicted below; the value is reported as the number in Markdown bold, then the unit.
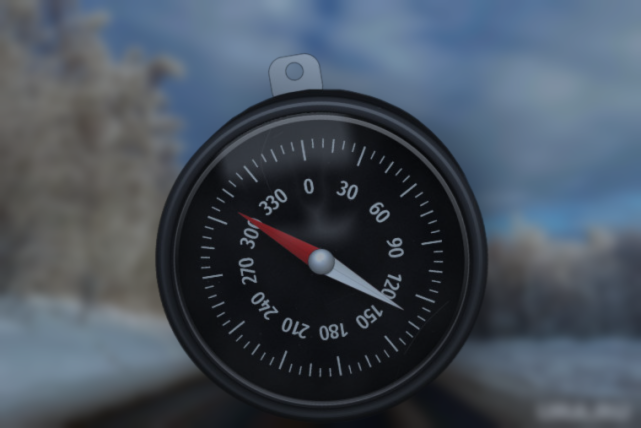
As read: **310** °
